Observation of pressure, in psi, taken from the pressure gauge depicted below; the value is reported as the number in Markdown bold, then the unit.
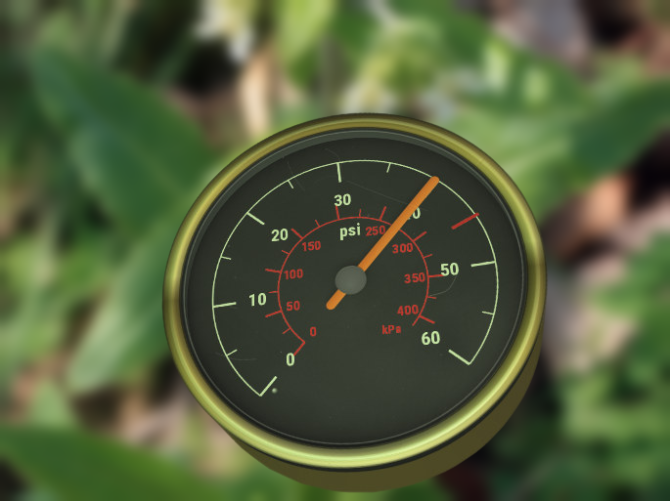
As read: **40** psi
